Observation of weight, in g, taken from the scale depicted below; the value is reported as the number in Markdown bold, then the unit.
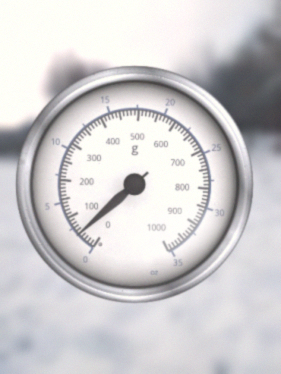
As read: **50** g
